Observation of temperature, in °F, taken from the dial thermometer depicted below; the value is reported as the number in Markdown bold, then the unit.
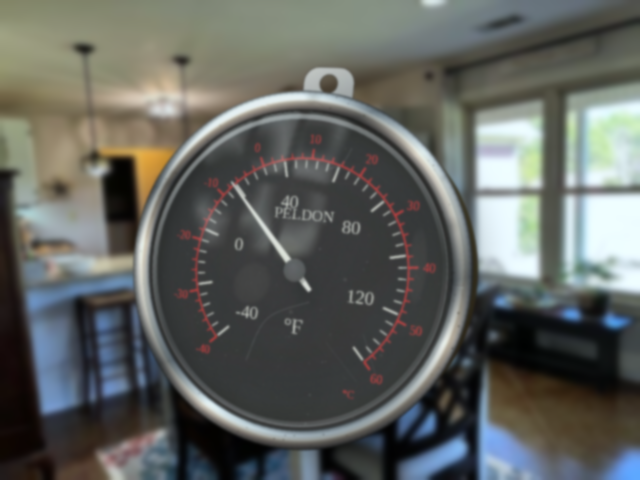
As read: **20** °F
